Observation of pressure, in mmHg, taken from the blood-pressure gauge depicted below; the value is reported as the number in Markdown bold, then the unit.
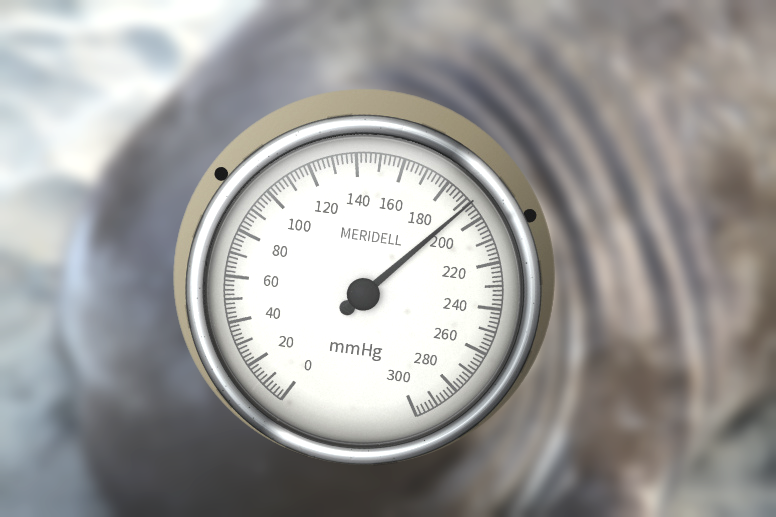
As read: **192** mmHg
